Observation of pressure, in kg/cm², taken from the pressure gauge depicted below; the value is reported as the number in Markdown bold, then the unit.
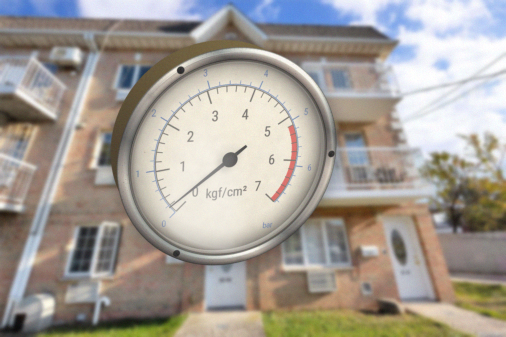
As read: **0.2** kg/cm²
